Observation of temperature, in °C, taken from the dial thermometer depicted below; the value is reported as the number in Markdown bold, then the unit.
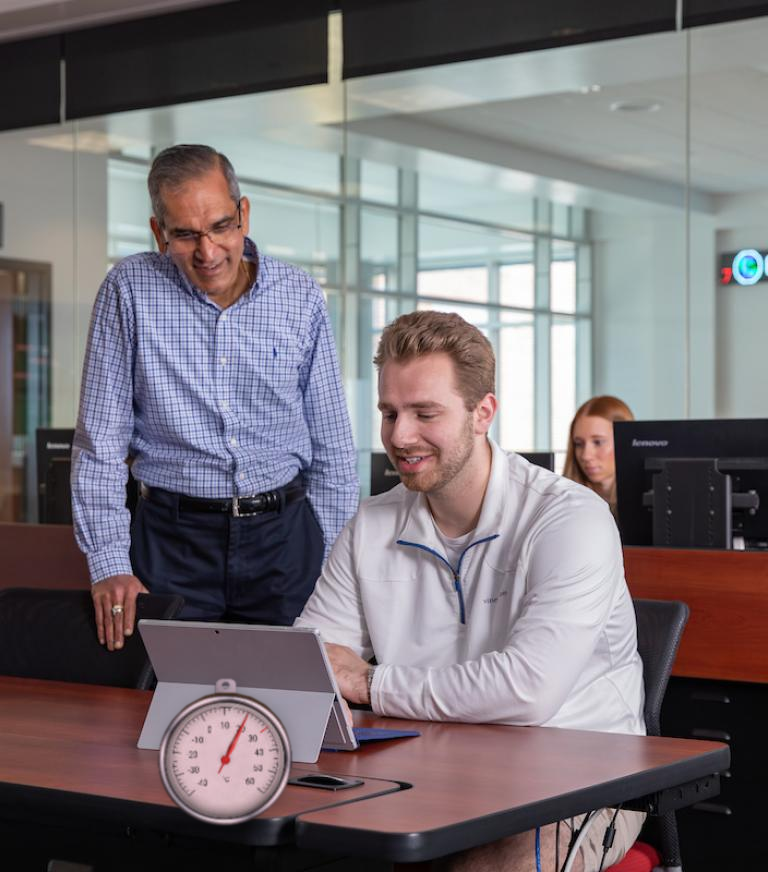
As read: **20** °C
